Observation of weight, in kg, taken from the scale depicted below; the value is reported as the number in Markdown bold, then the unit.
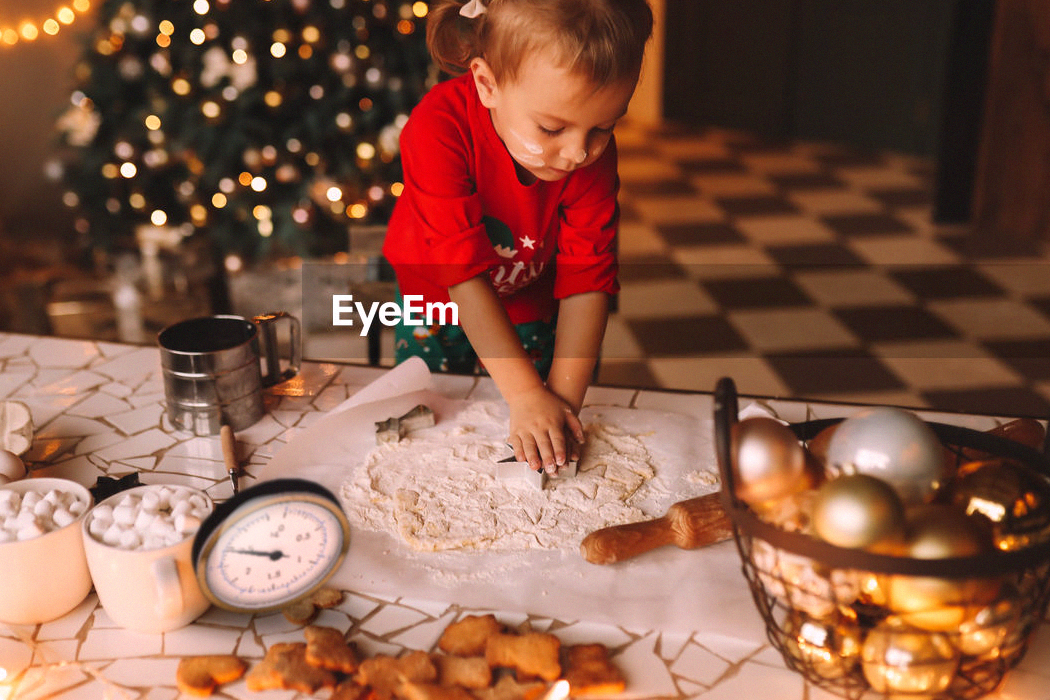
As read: **2.5** kg
